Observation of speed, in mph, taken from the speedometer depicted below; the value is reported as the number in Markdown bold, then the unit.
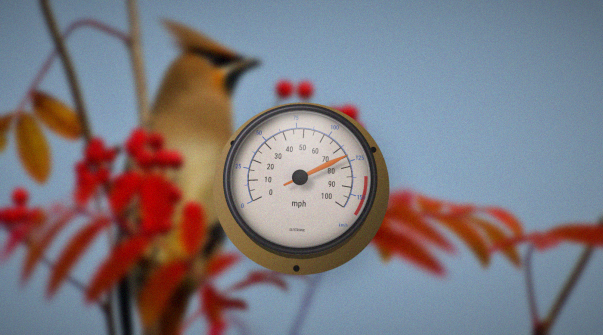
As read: **75** mph
